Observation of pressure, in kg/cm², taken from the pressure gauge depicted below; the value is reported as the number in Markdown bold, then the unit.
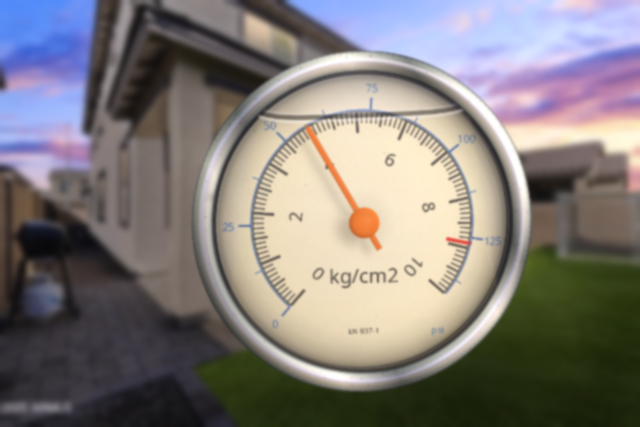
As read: **4** kg/cm²
